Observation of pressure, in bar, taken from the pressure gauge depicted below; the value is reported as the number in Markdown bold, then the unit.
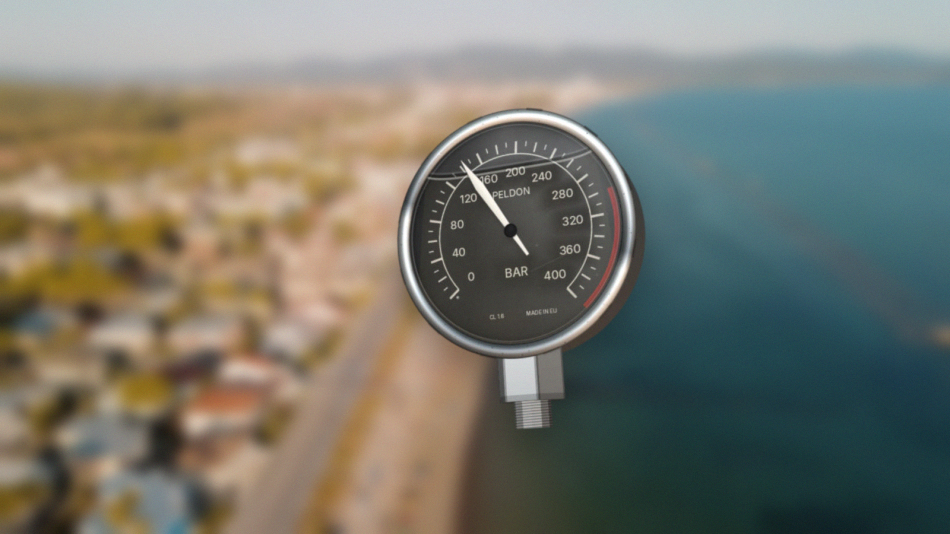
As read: **145** bar
